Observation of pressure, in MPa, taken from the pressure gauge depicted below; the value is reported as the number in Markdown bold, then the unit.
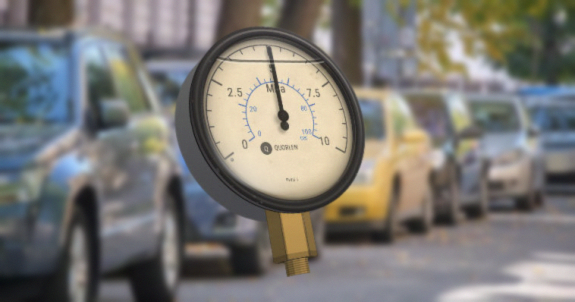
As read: **5** MPa
